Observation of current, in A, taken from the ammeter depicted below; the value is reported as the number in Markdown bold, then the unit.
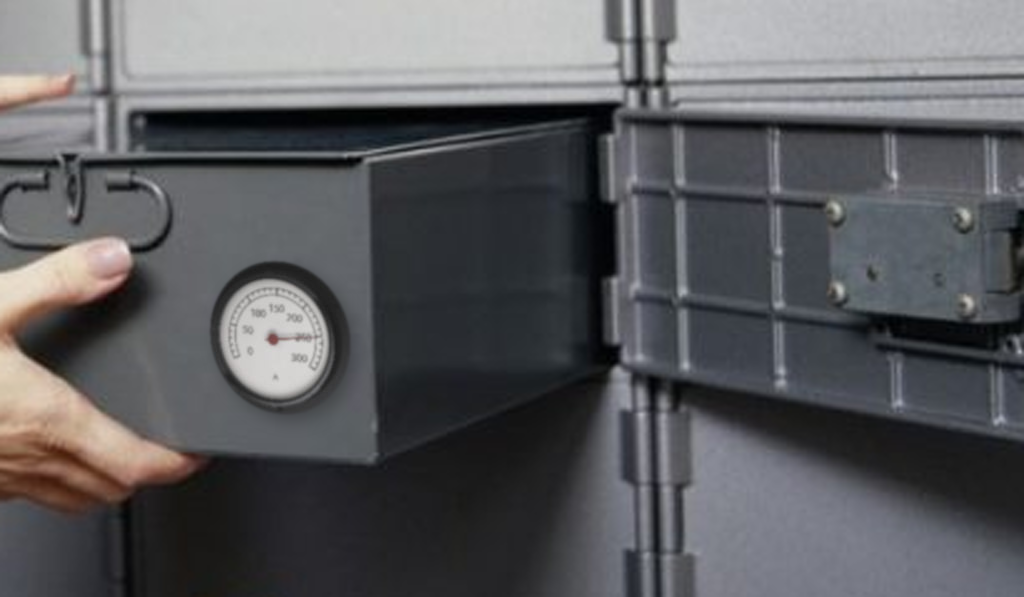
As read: **250** A
